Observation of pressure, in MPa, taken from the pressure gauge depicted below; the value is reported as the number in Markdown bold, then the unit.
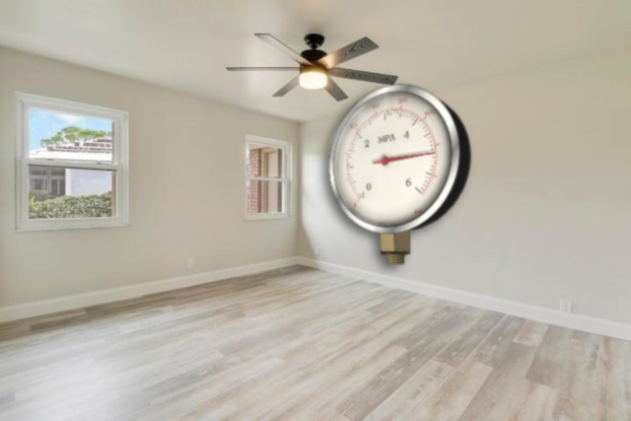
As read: **5** MPa
